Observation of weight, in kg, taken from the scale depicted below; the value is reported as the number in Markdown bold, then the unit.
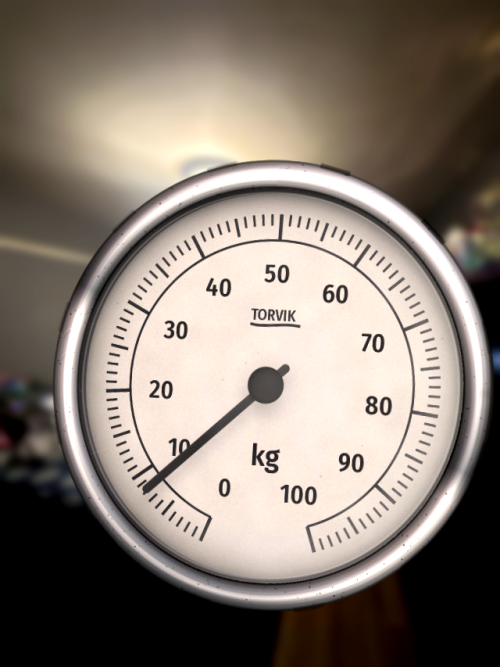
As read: **8** kg
